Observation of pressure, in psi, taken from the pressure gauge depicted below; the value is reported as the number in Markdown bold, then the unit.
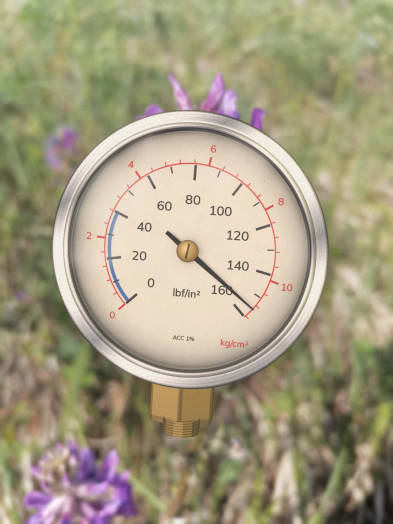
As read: **155** psi
